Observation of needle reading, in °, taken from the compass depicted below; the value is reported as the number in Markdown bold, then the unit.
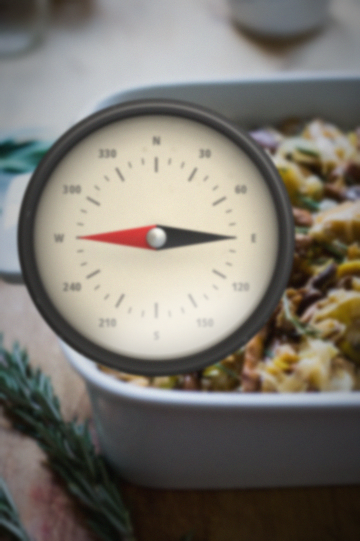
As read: **270** °
